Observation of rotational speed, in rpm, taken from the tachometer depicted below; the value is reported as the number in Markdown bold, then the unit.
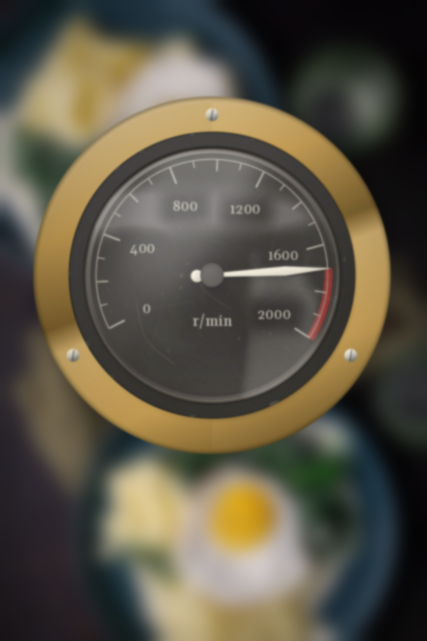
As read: **1700** rpm
